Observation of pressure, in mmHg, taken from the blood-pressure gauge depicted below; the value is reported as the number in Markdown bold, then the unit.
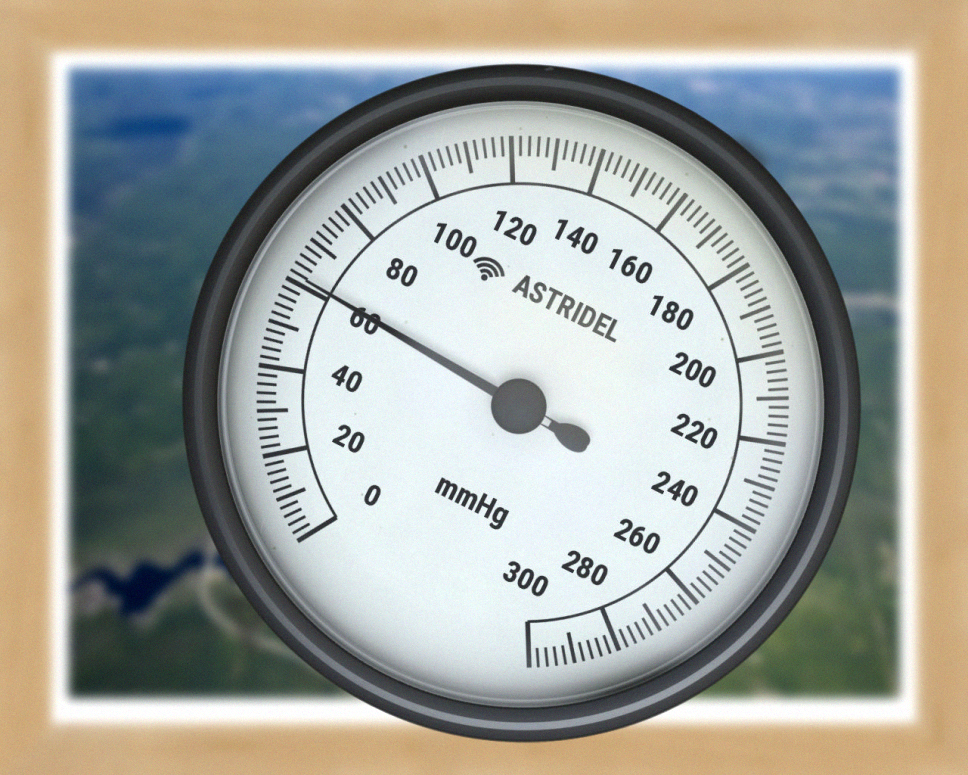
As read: **62** mmHg
